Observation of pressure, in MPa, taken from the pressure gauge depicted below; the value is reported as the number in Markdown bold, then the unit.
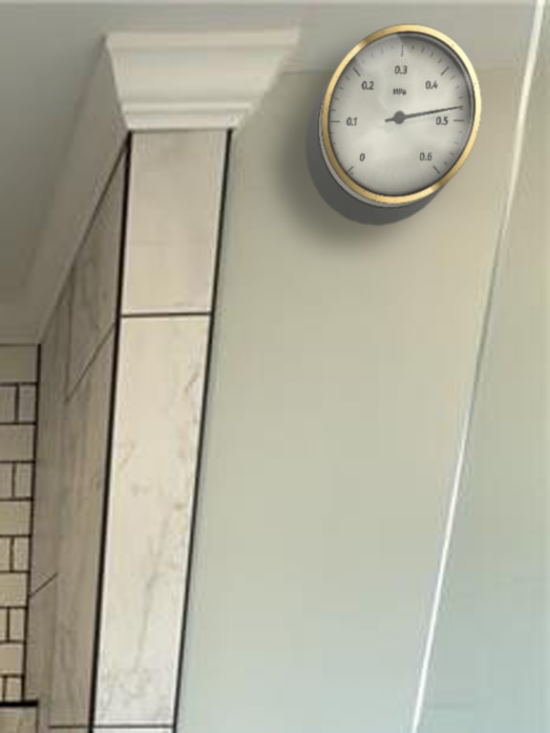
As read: **0.48** MPa
